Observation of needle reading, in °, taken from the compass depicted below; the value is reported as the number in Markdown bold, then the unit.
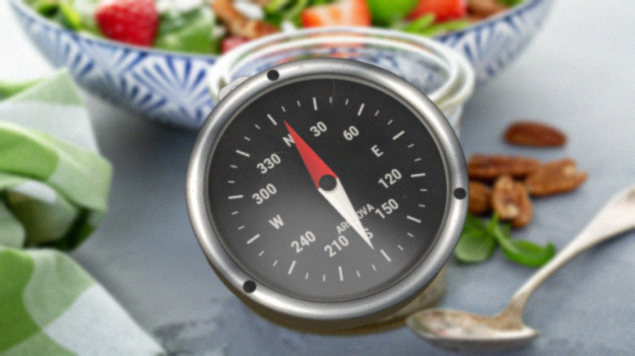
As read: **5** °
